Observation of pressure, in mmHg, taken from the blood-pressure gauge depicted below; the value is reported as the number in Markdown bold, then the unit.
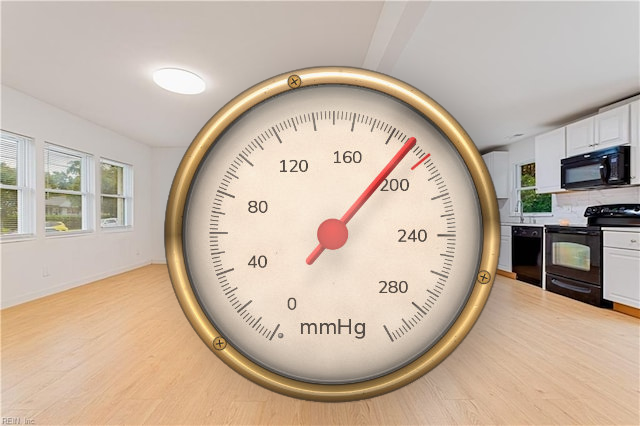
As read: **190** mmHg
